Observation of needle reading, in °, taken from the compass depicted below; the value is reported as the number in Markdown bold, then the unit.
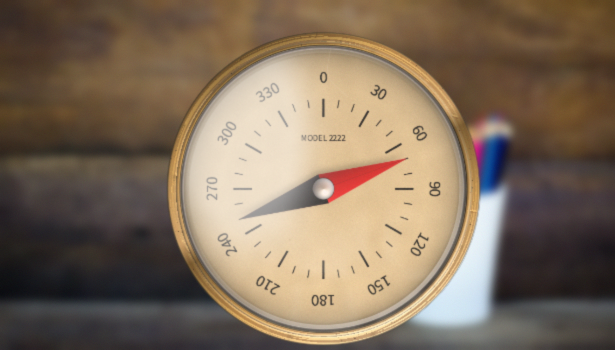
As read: **70** °
